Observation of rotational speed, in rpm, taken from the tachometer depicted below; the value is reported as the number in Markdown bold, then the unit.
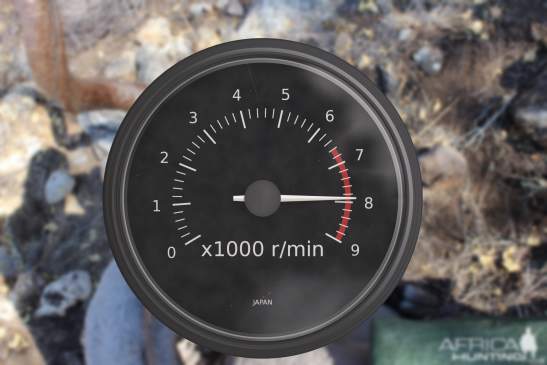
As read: **7900** rpm
